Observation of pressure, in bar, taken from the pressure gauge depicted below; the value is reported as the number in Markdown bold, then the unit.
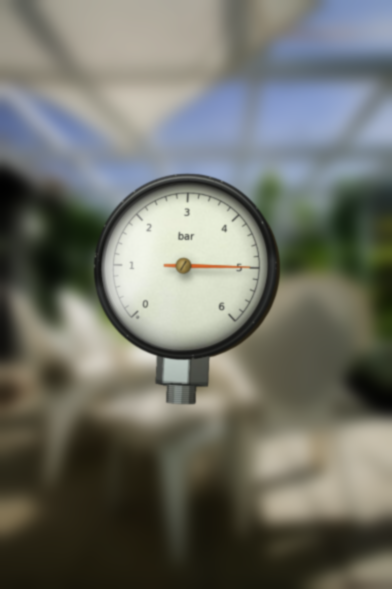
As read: **5** bar
